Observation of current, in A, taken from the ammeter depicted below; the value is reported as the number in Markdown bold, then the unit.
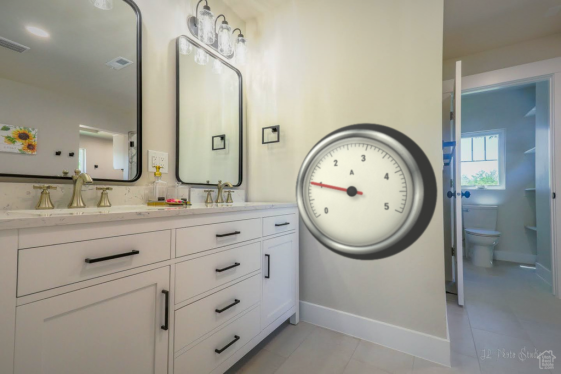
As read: **1** A
